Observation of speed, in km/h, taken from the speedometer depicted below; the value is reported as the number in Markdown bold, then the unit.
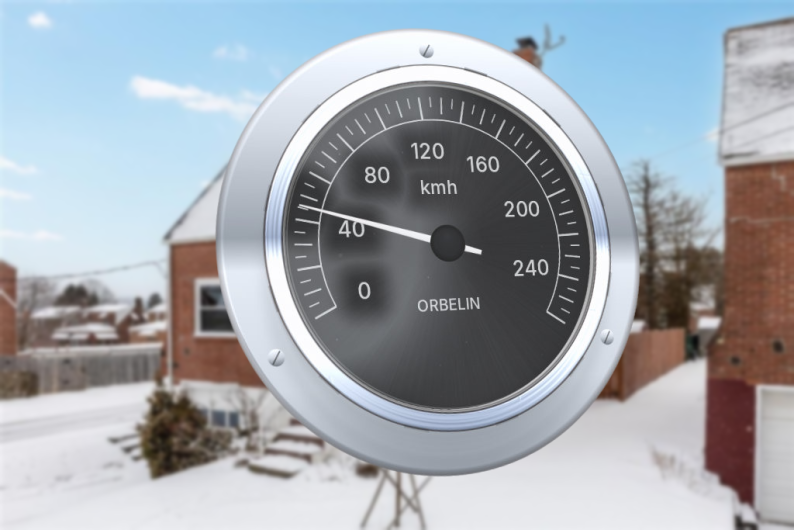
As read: **45** km/h
